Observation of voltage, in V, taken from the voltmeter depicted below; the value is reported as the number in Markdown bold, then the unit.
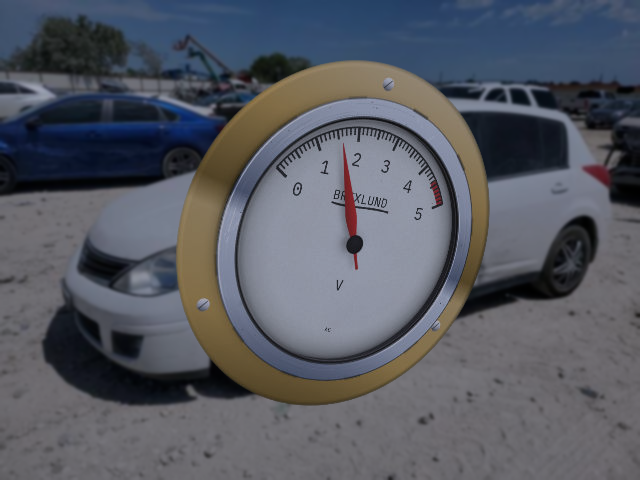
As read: **1.5** V
